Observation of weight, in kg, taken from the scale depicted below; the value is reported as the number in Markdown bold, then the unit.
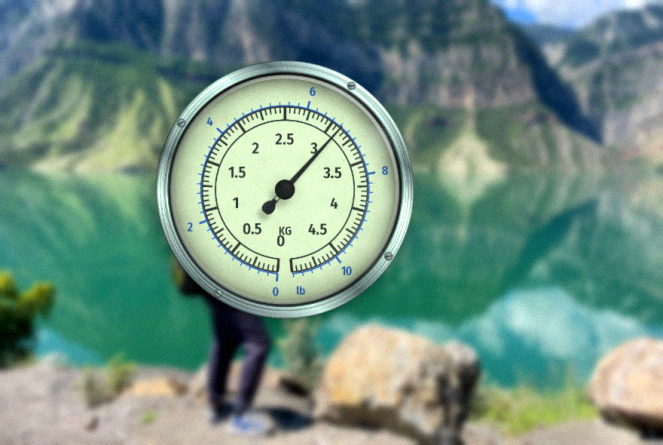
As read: **3.1** kg
